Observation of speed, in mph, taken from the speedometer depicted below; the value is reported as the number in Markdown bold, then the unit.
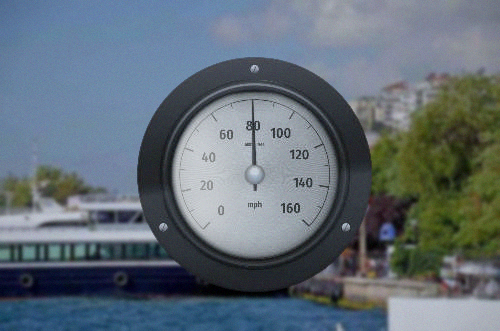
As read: **80** mph
